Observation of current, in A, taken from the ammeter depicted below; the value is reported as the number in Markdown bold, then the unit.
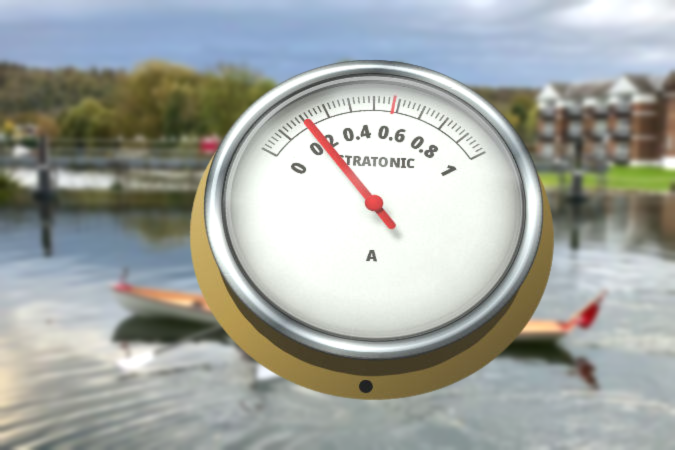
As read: **0.2** A
